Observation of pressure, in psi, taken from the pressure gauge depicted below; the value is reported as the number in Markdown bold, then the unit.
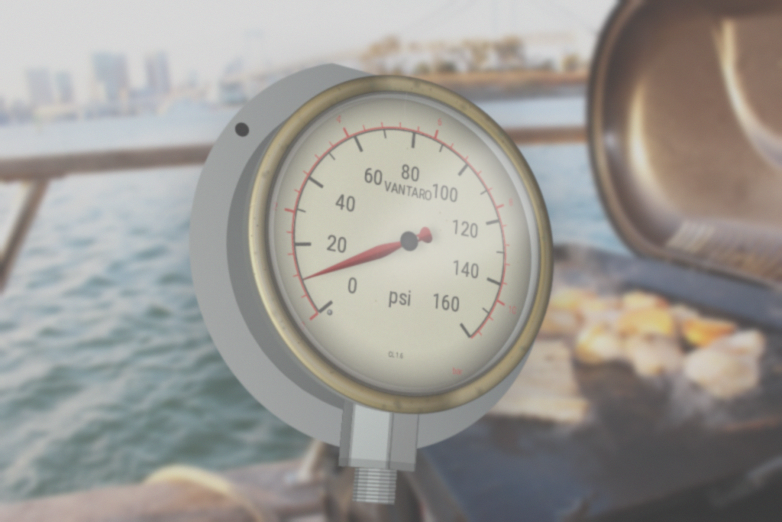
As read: **10** psi
